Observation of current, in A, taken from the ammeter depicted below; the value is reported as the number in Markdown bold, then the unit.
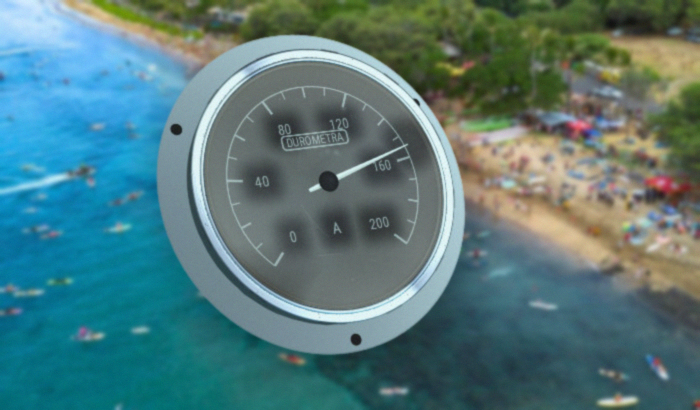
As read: **155** A
